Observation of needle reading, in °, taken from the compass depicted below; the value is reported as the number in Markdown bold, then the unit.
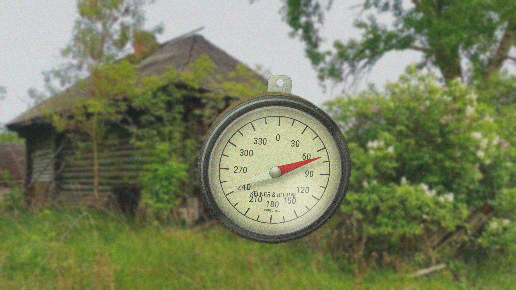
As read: **67.5** °
